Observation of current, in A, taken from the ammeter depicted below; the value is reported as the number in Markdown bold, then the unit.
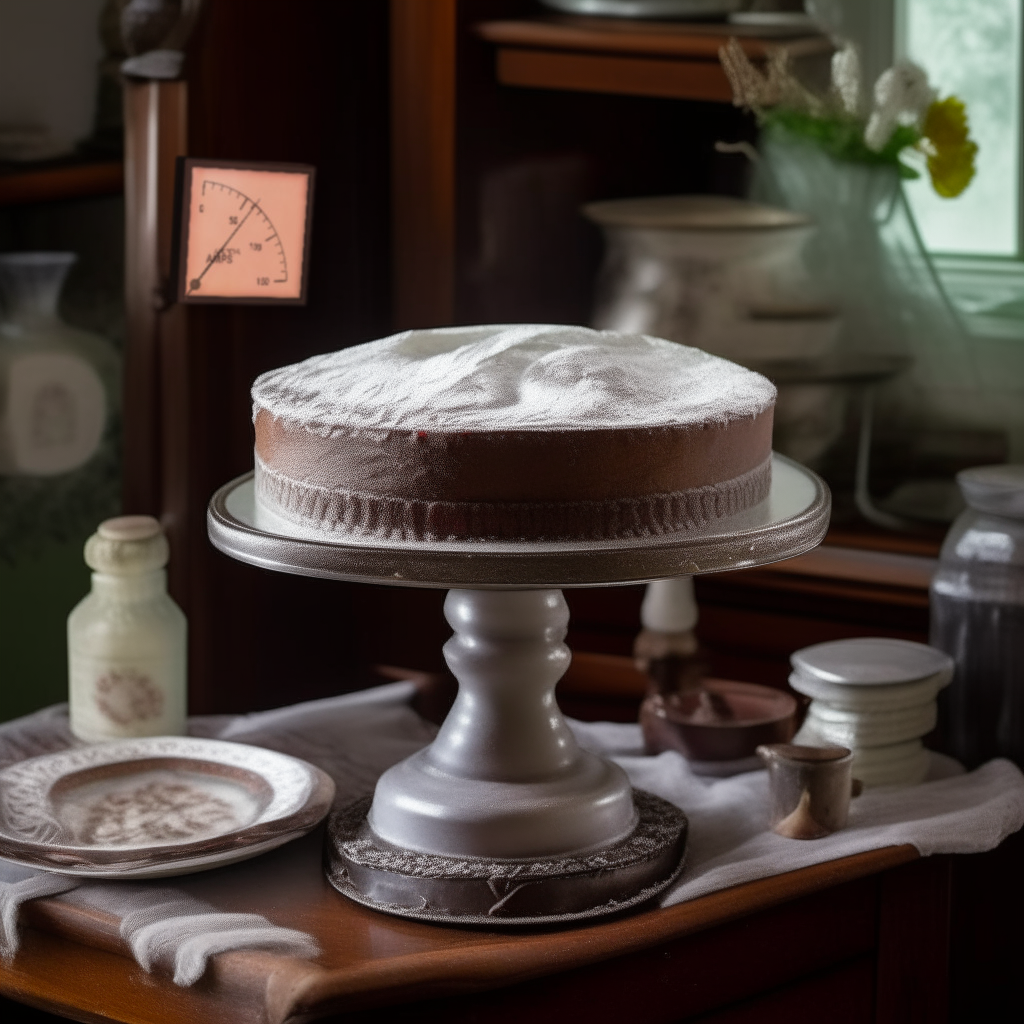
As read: **60** A
